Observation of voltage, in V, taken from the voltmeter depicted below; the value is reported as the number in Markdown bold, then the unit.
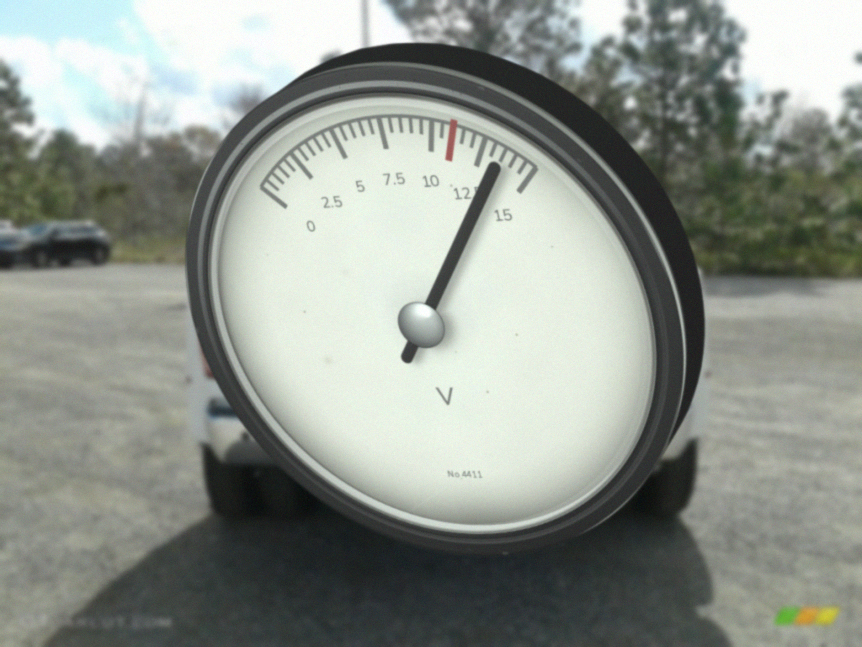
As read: **13.5** V
